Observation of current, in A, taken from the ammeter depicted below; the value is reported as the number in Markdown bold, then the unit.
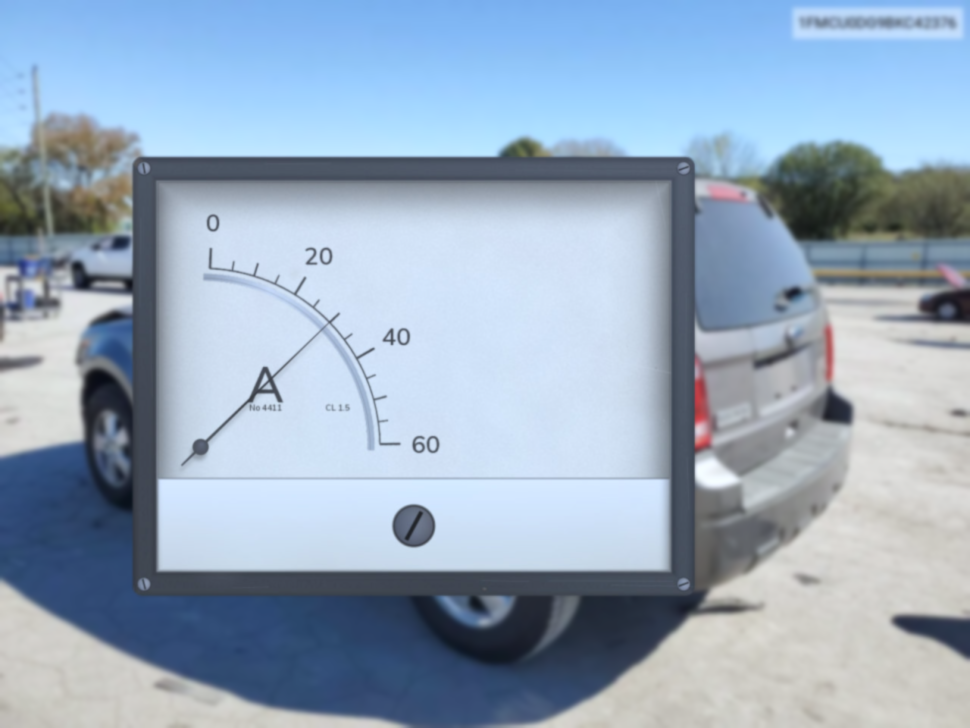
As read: **30** A
